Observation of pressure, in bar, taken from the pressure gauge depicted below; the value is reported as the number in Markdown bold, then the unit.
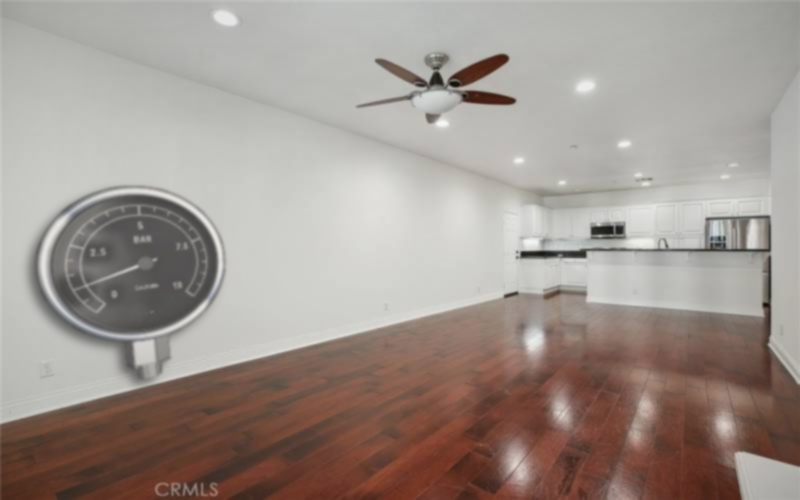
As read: **1** bar
